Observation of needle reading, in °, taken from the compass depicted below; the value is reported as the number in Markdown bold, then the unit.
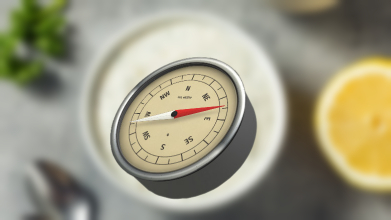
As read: **75** °
